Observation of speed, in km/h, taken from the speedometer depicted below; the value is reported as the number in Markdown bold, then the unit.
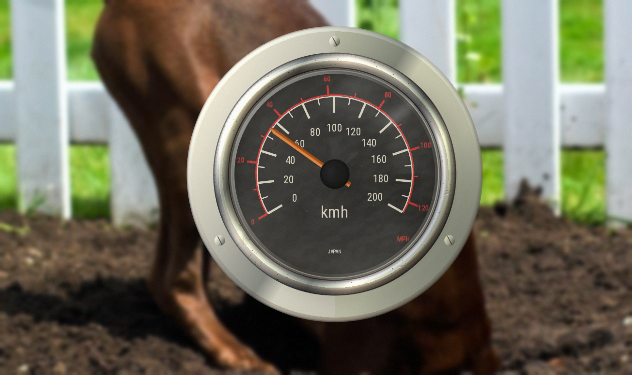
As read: **55** km/h
